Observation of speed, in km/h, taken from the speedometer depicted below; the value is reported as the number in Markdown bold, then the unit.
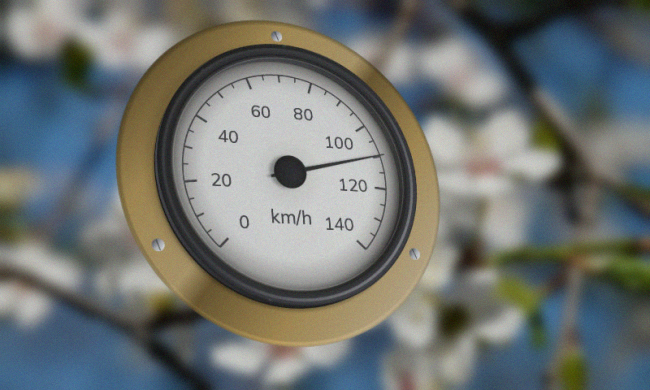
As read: **110** km/h
